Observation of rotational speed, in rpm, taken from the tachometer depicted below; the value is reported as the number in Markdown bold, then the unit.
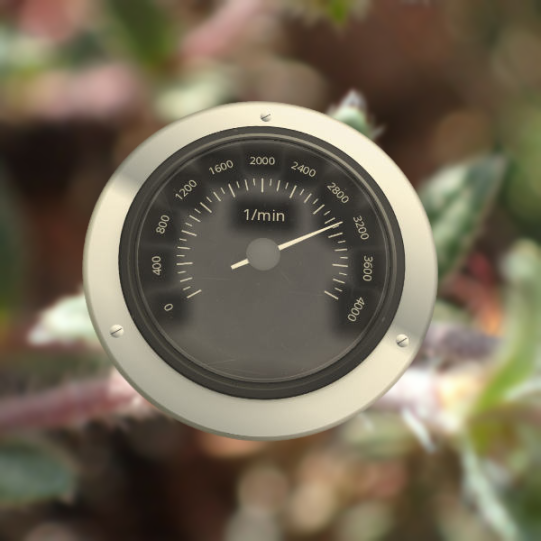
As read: **3100** rpm
